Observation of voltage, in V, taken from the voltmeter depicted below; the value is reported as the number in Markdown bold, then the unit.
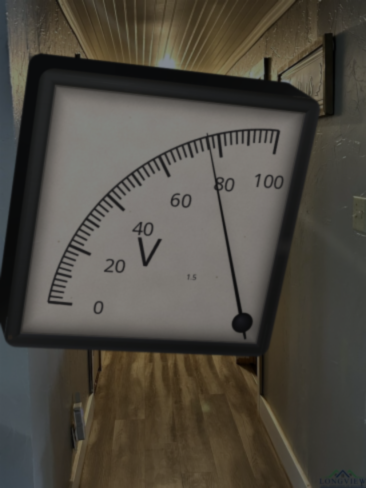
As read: **76** V
